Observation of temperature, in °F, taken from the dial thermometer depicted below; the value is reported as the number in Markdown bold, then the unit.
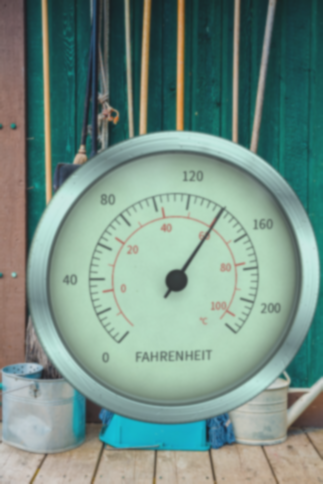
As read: **140** °F
